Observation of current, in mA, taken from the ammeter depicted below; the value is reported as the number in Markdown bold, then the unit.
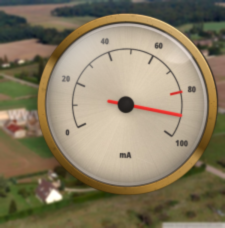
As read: **90** mA
